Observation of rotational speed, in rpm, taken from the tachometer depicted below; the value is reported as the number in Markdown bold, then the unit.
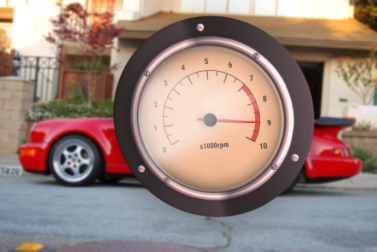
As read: **9000** rpm
